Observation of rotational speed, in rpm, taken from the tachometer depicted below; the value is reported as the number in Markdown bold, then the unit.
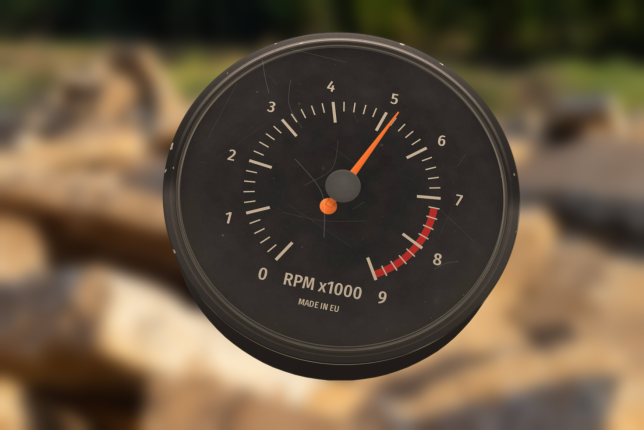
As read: **5200** rpm
